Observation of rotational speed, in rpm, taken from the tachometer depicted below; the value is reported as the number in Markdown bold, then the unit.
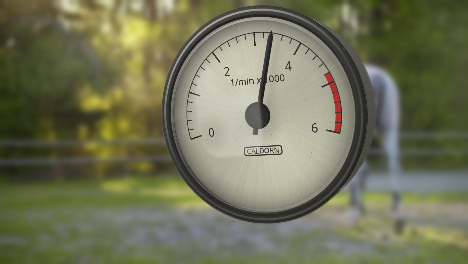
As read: **3400** rpm
